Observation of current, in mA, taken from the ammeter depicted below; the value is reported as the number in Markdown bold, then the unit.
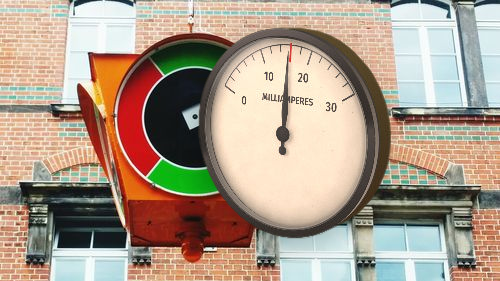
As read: **16** mA
